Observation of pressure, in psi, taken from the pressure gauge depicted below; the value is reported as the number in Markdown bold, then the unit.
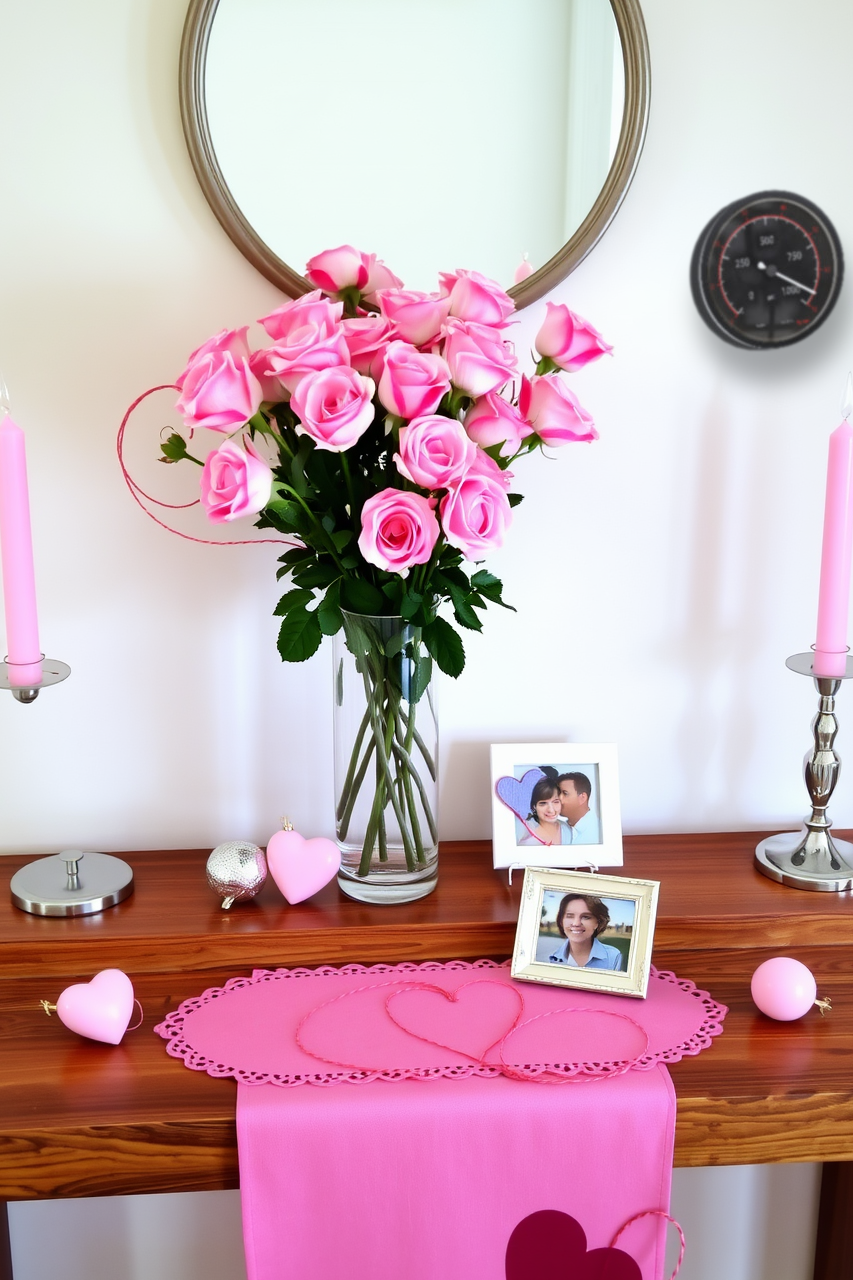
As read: **950** psi
